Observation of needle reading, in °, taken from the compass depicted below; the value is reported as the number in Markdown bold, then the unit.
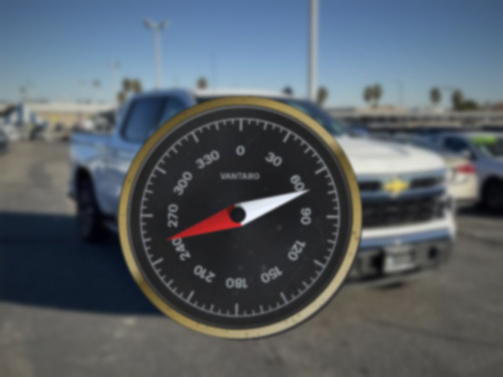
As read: **250** °
